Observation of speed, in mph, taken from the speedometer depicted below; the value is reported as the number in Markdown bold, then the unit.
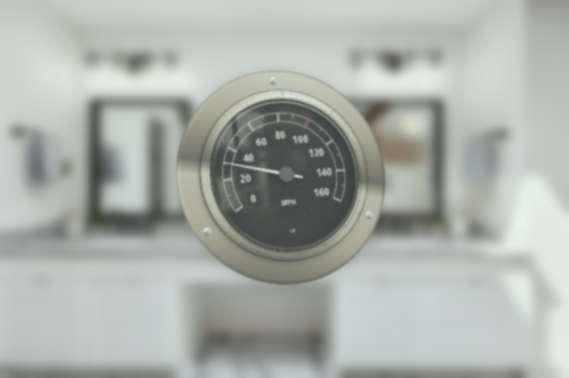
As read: **30** mph
